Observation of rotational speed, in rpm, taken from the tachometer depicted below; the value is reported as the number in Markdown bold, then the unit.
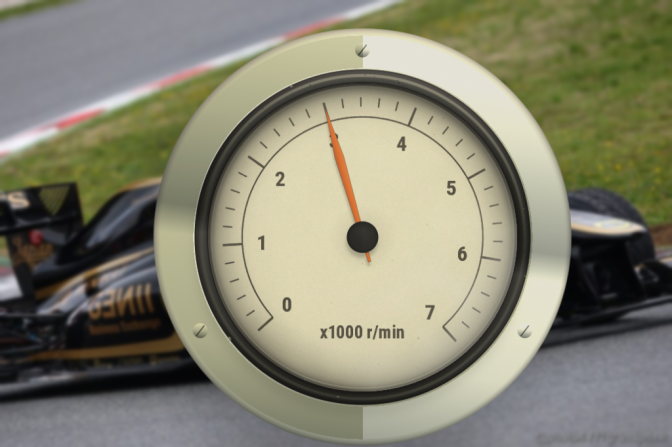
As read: **3000** rpm
